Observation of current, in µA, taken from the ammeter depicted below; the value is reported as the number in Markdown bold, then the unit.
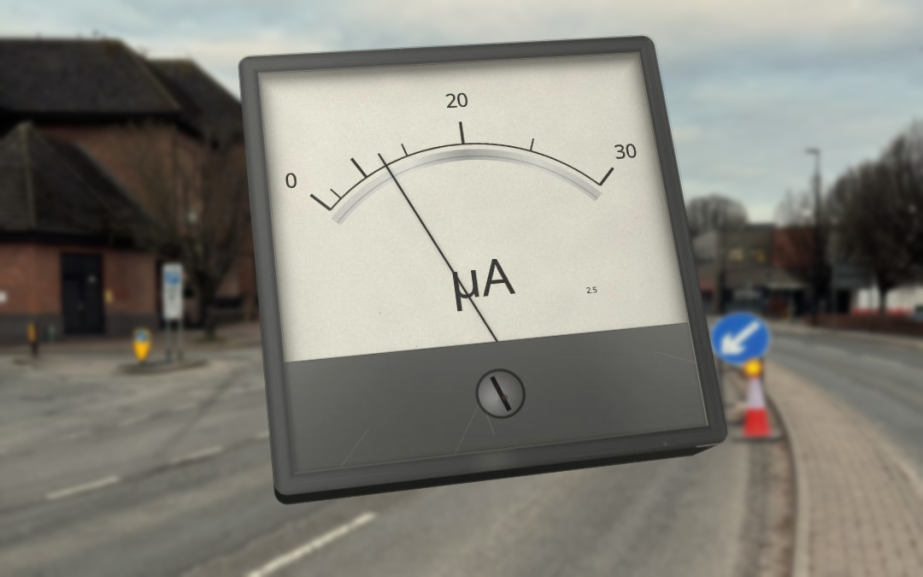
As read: **12.5** µA
